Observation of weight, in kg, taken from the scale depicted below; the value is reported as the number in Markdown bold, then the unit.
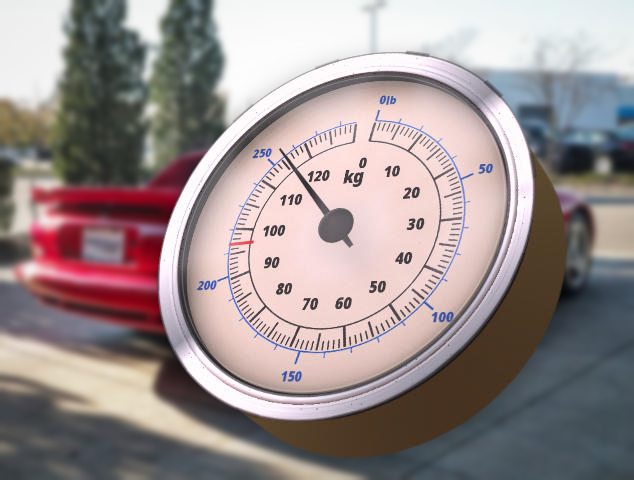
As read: **116** kg
